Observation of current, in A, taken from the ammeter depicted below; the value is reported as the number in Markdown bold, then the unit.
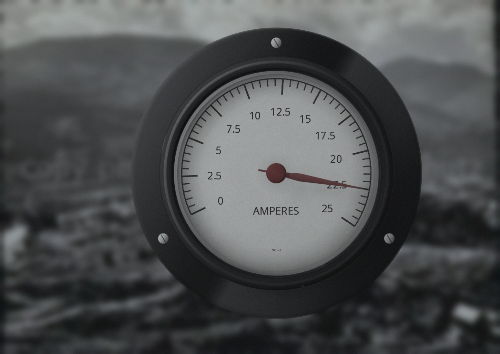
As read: **22.5** A
